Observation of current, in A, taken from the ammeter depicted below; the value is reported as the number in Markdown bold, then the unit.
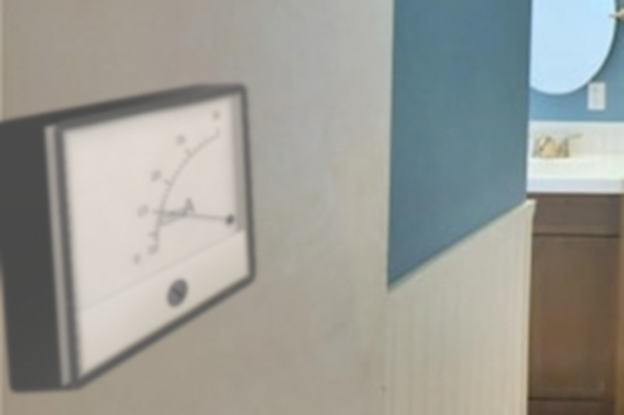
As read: **15** A
